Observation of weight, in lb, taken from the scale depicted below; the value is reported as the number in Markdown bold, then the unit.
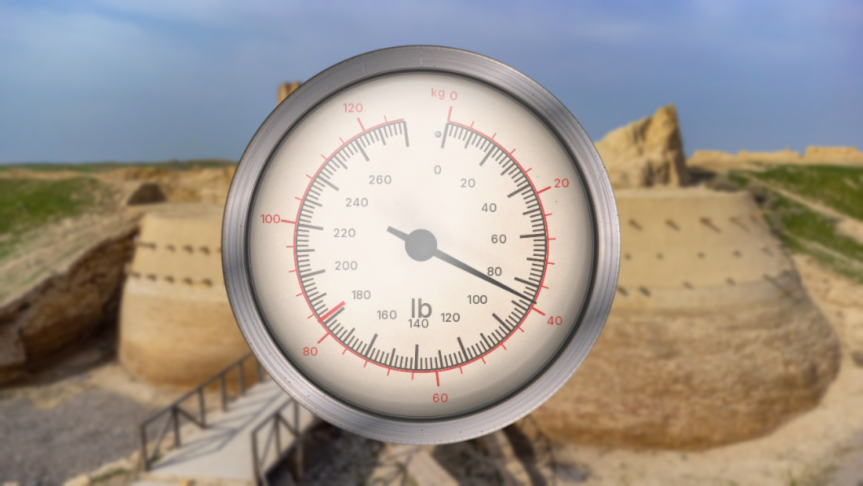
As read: **86** lb
